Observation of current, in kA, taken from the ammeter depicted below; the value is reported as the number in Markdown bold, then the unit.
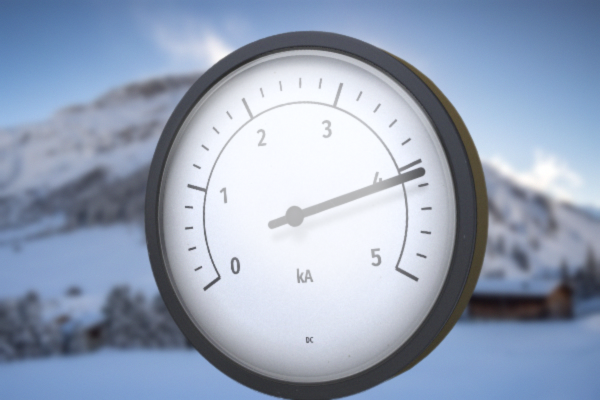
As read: **4.1** kA
